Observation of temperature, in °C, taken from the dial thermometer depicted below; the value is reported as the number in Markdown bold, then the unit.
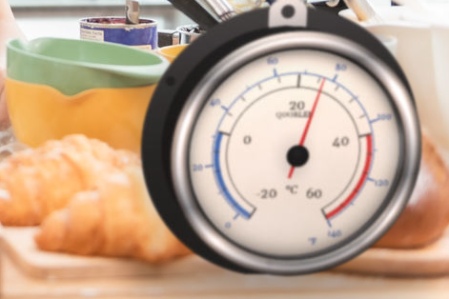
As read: **24** °C
